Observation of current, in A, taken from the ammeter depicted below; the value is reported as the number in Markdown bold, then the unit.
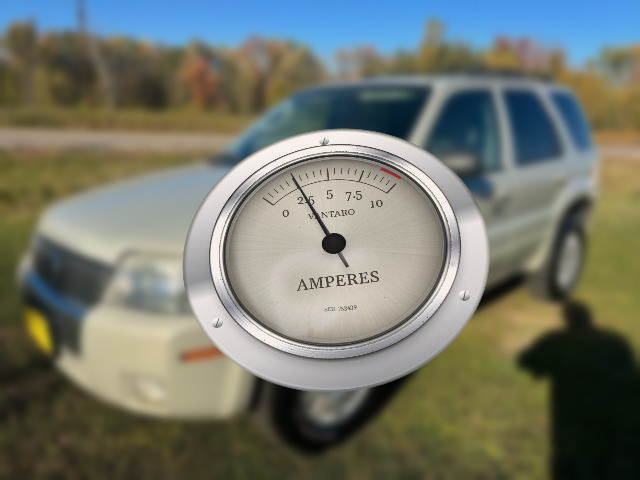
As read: **2.5** A
